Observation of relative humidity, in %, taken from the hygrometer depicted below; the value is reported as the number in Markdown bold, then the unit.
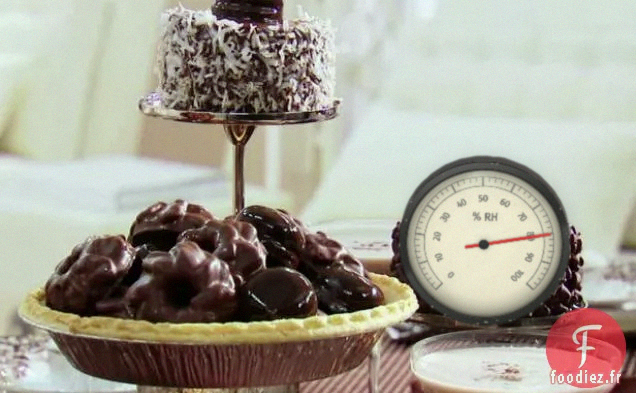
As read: **80** %
